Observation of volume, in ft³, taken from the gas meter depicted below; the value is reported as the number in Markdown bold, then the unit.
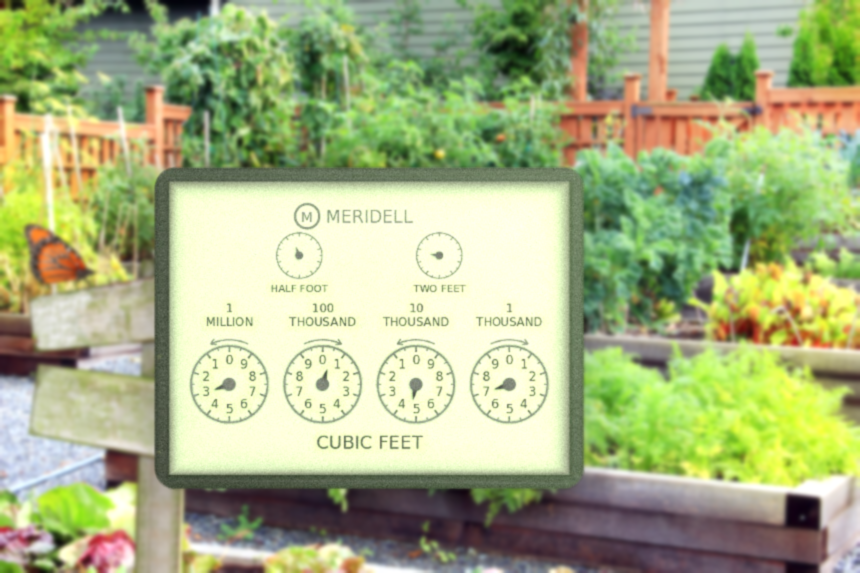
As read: **304700** ft³
